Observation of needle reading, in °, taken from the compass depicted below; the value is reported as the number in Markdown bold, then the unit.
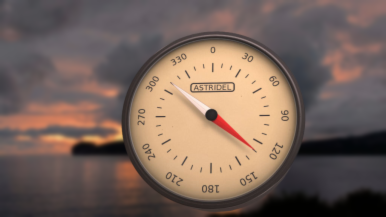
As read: **130** °
